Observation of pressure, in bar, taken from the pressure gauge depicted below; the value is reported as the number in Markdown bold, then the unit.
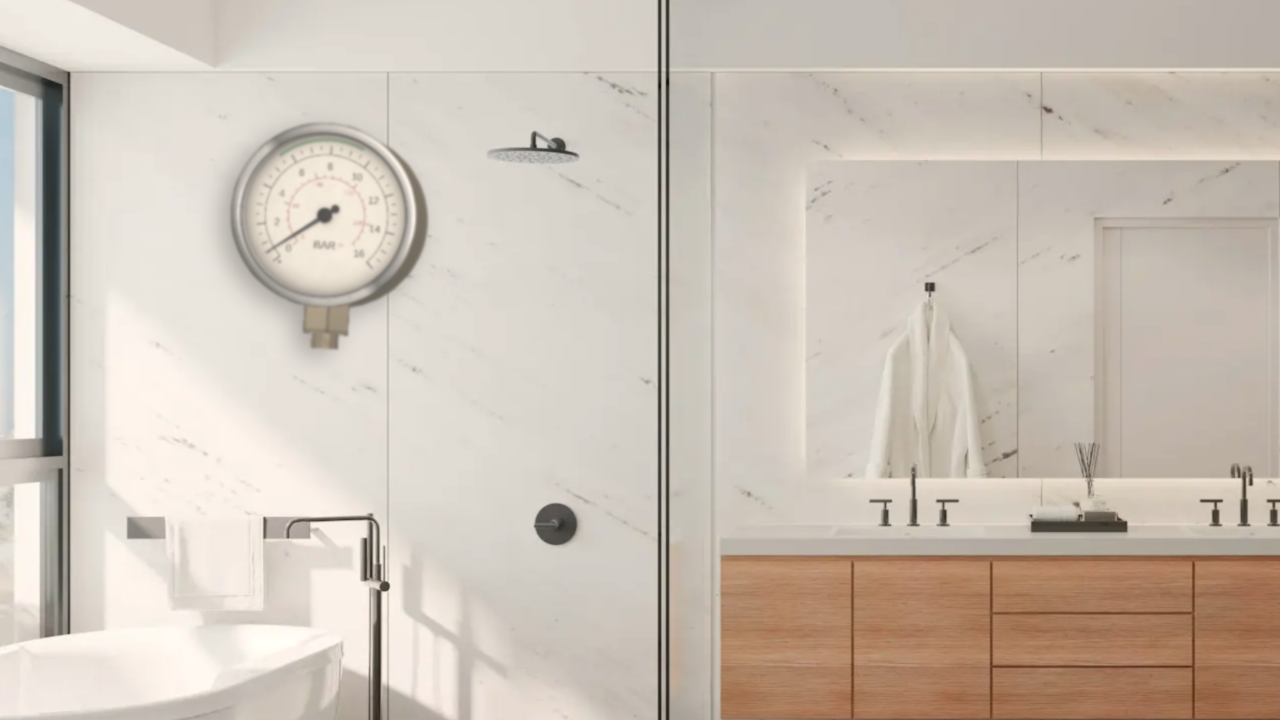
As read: **0.5** bar
